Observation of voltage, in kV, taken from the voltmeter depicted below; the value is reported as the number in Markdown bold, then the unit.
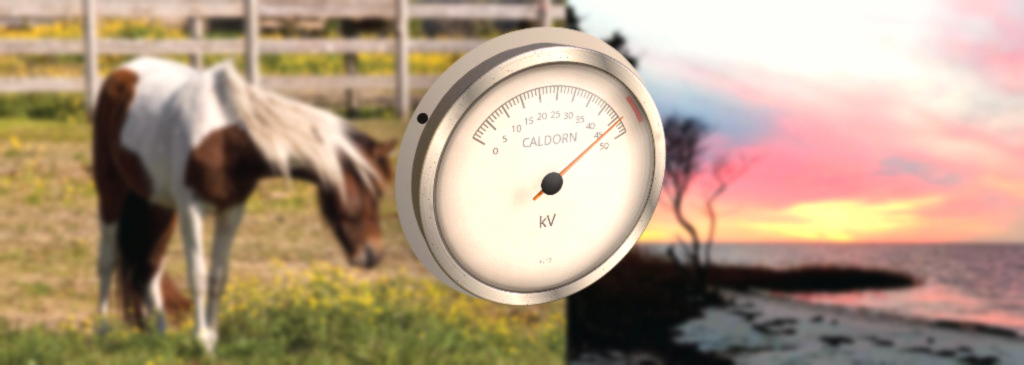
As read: **45** kV
